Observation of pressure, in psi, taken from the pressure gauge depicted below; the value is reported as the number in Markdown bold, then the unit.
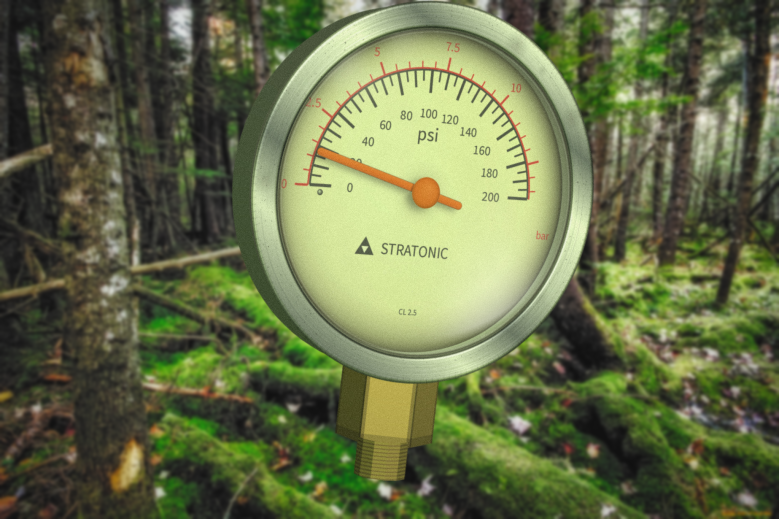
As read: **17.5** psi
